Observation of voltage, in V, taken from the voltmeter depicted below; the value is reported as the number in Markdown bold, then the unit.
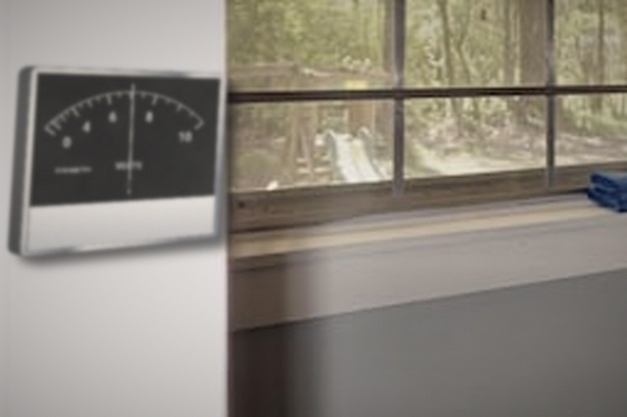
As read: **7** V
